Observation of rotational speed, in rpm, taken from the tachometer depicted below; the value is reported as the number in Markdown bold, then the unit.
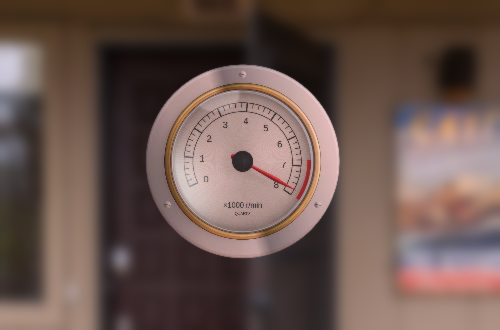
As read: **7800** rpm
